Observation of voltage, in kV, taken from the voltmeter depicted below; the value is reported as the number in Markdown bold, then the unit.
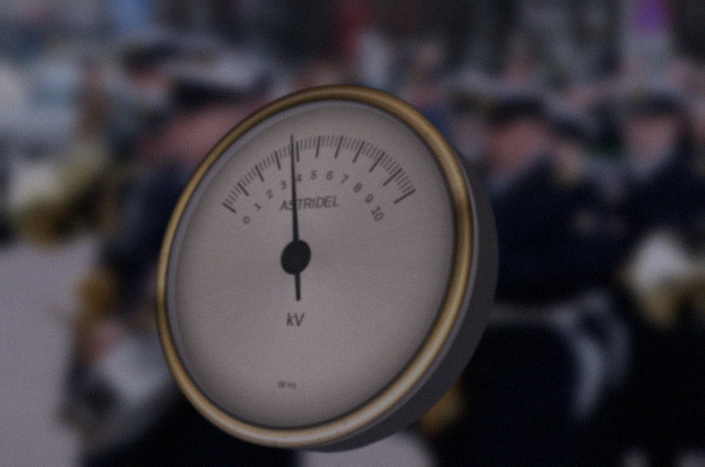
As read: **4** kV
